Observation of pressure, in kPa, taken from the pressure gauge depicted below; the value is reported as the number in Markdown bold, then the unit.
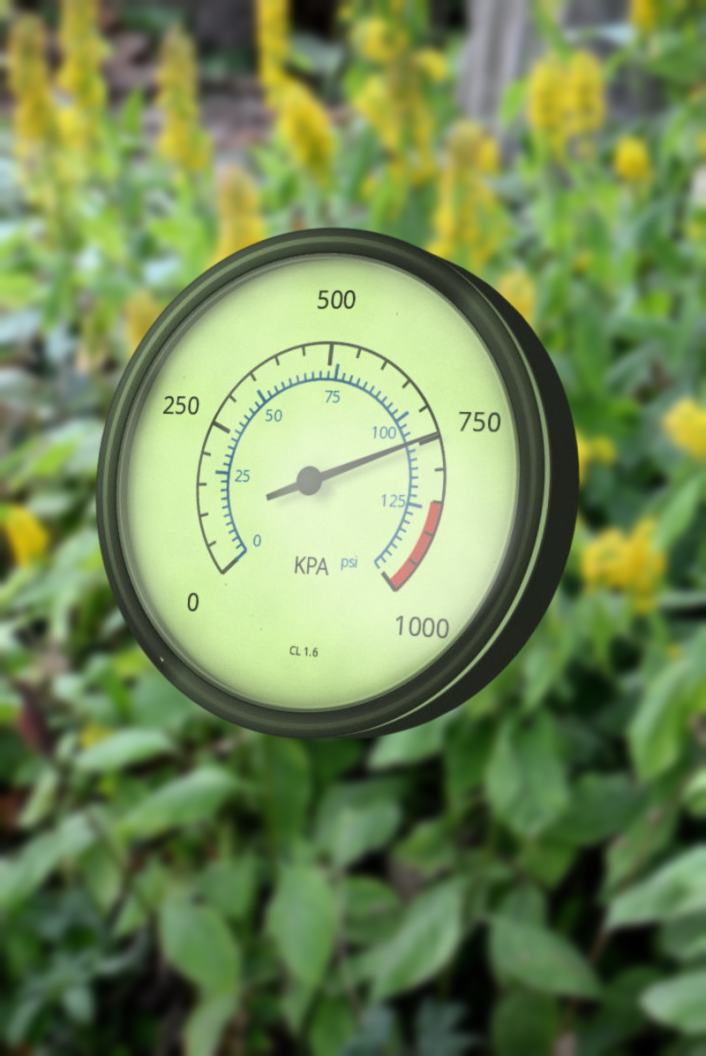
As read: **750** kPa
